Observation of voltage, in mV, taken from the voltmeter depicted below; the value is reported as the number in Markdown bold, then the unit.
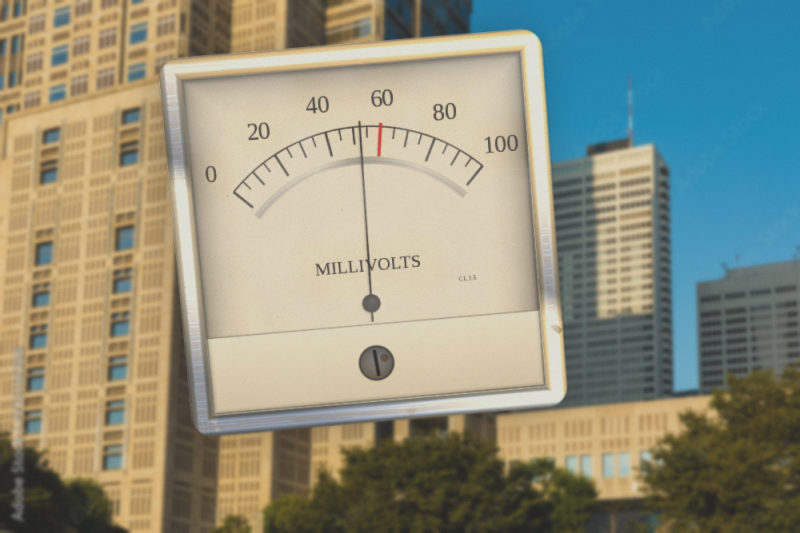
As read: **52.5** mV
